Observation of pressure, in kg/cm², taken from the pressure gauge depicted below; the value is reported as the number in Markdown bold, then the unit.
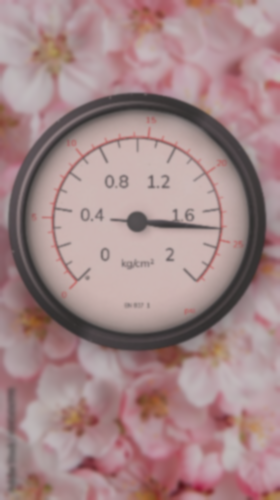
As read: **1.7** kg/cm²
